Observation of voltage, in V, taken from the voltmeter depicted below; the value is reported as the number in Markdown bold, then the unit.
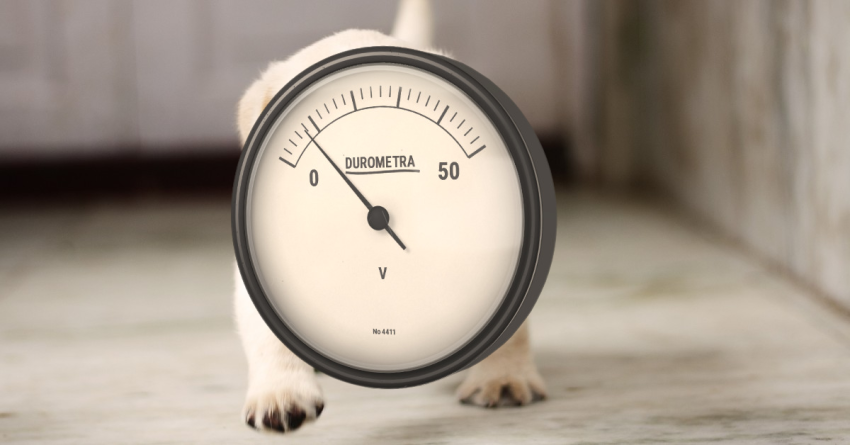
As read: **8** V
